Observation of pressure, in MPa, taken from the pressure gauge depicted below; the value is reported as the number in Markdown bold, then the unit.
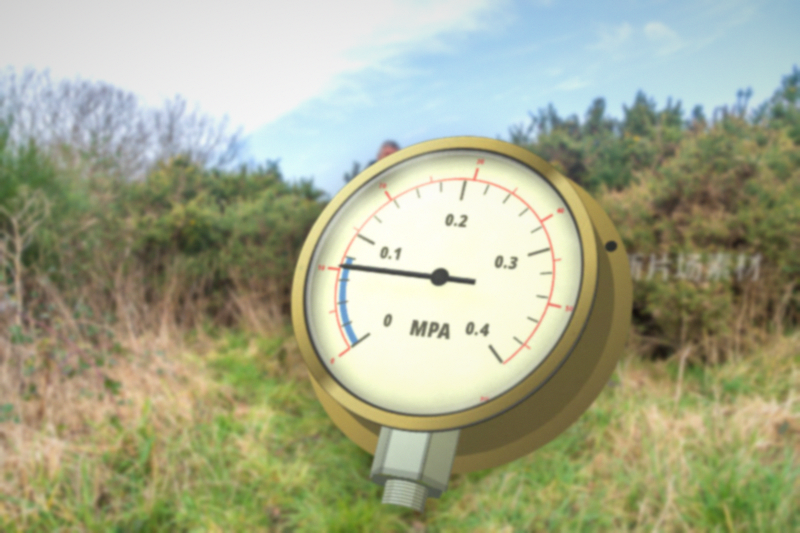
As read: **0.07** MPa
